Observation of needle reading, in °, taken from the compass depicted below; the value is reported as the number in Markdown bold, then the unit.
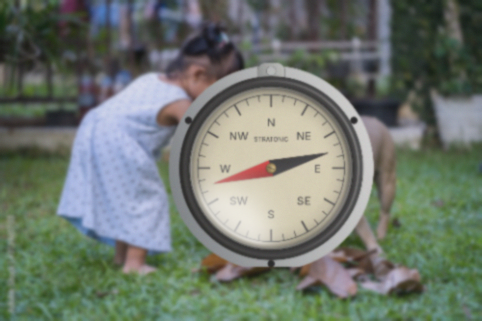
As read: **255** °
